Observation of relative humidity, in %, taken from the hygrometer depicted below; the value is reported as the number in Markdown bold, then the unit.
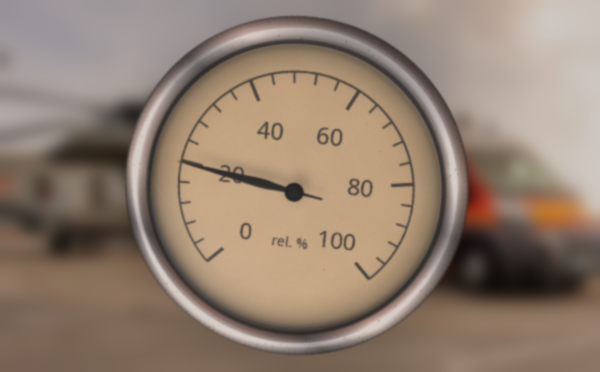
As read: **20** %
